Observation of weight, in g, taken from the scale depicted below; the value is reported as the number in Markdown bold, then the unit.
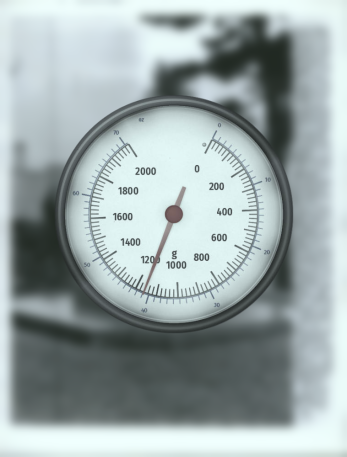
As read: **1160** g
